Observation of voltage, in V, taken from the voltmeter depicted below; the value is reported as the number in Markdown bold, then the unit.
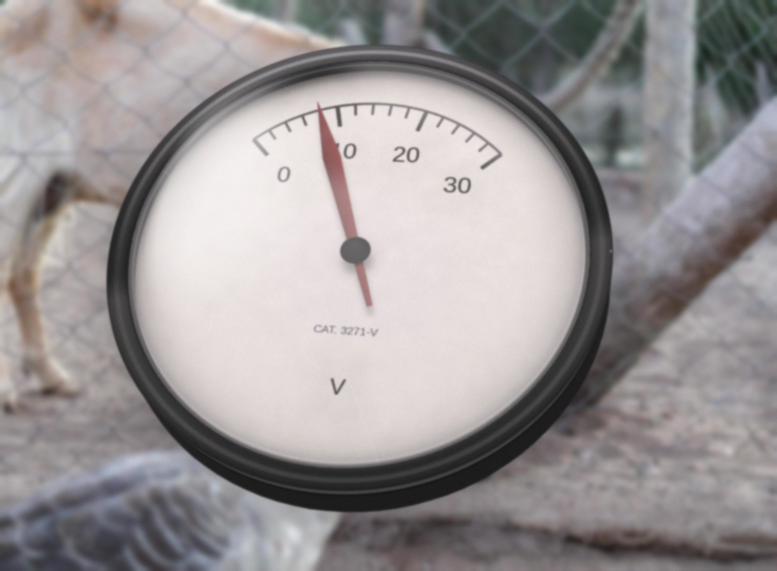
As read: **8** V
